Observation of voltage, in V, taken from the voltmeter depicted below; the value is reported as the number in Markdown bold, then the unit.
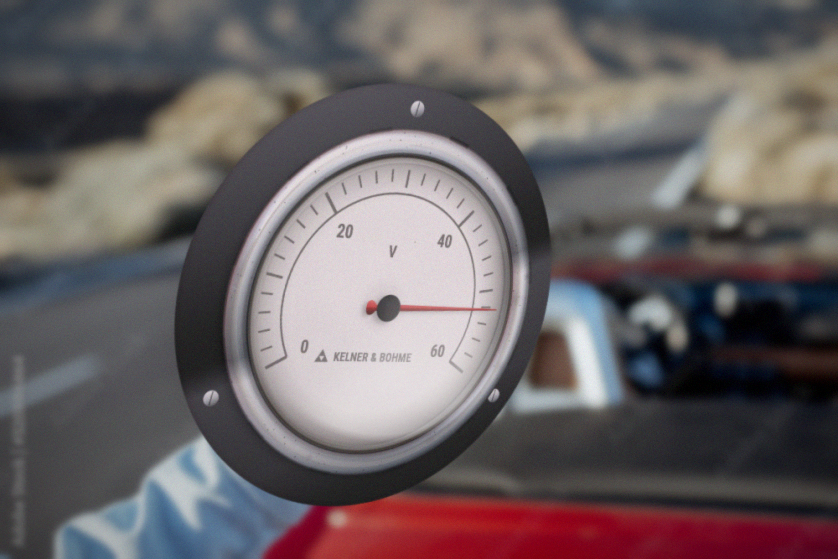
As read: **52** V
